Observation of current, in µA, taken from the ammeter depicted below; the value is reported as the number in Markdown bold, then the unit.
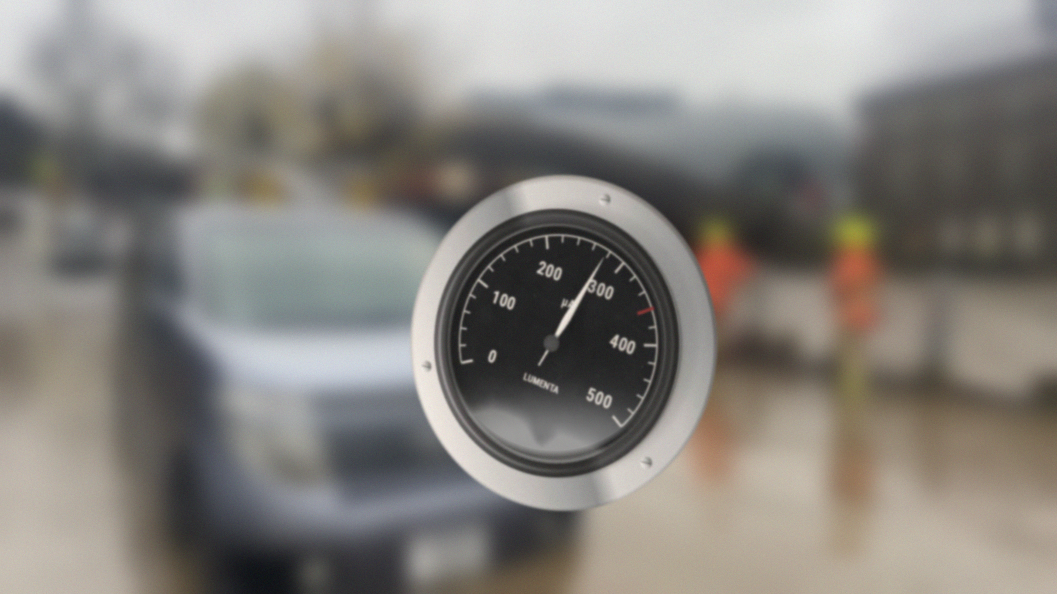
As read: **280** µA
